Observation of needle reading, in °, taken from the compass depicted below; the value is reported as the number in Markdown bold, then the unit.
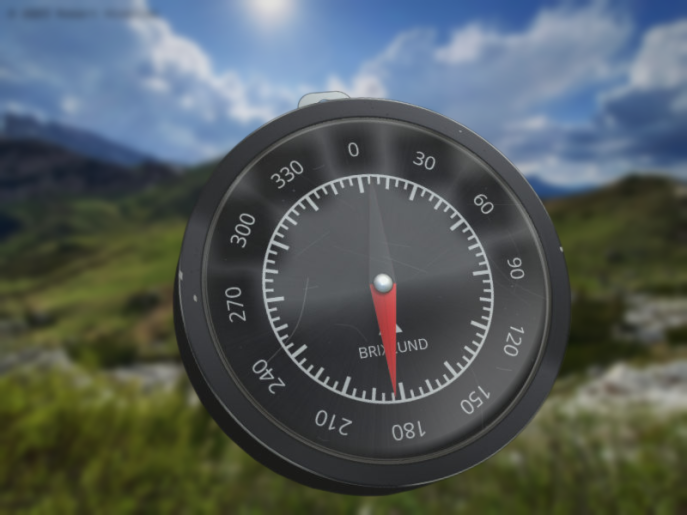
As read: **185** °
